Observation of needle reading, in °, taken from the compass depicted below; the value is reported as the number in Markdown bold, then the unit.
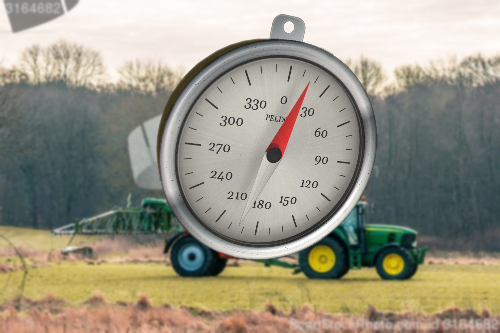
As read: **15** °
